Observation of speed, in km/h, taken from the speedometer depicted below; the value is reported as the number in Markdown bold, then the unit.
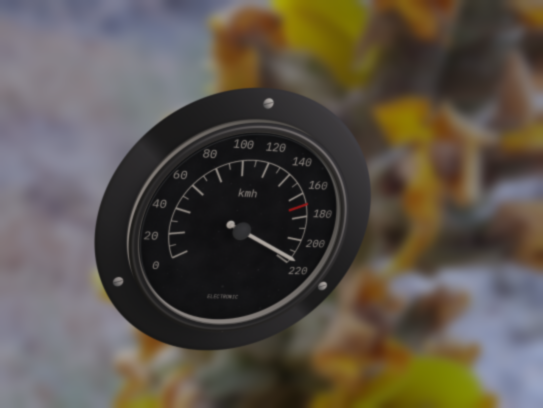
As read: **215** km/h
